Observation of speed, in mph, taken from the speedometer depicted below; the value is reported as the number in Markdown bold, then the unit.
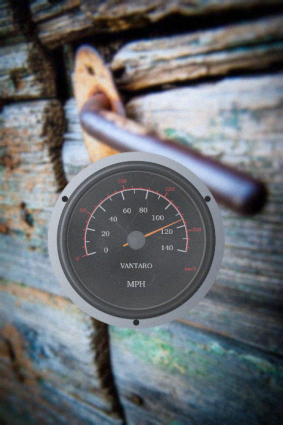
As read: **115** mph
